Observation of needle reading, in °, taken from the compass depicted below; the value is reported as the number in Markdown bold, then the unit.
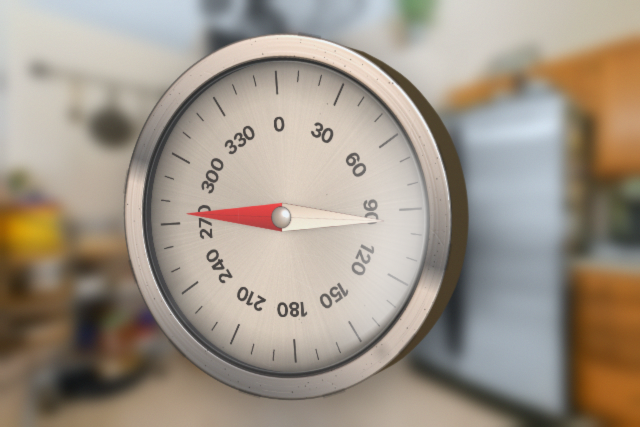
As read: **275** °
